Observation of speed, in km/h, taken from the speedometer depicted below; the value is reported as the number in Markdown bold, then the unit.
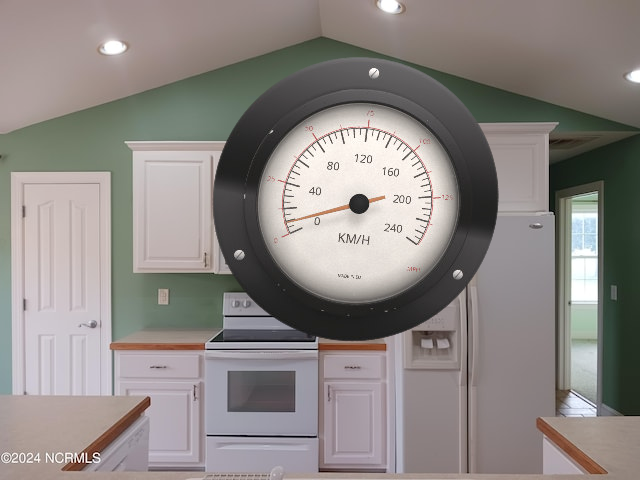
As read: **10** km/h
